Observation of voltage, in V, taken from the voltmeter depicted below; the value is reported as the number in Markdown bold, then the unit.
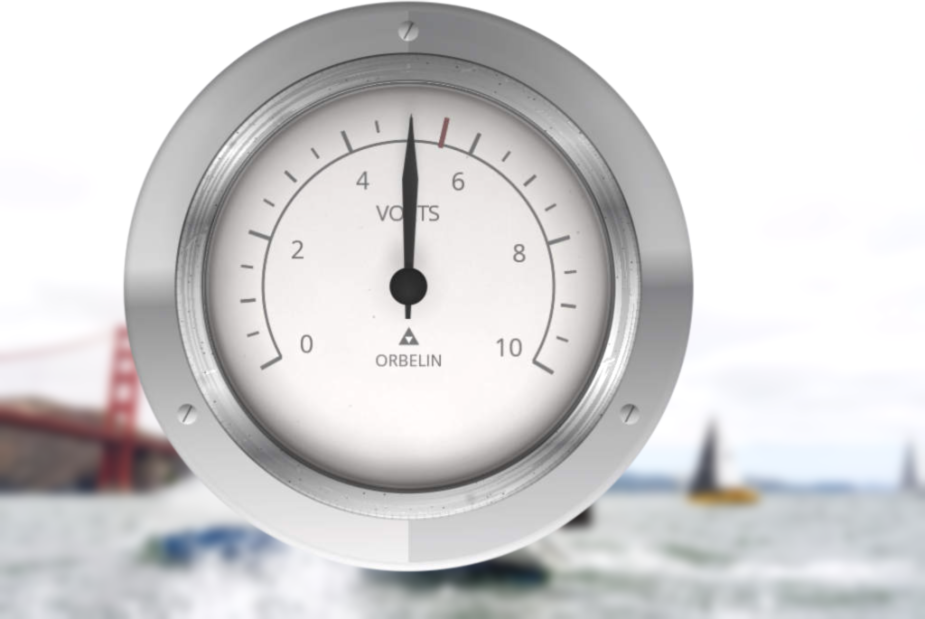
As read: **5** V
